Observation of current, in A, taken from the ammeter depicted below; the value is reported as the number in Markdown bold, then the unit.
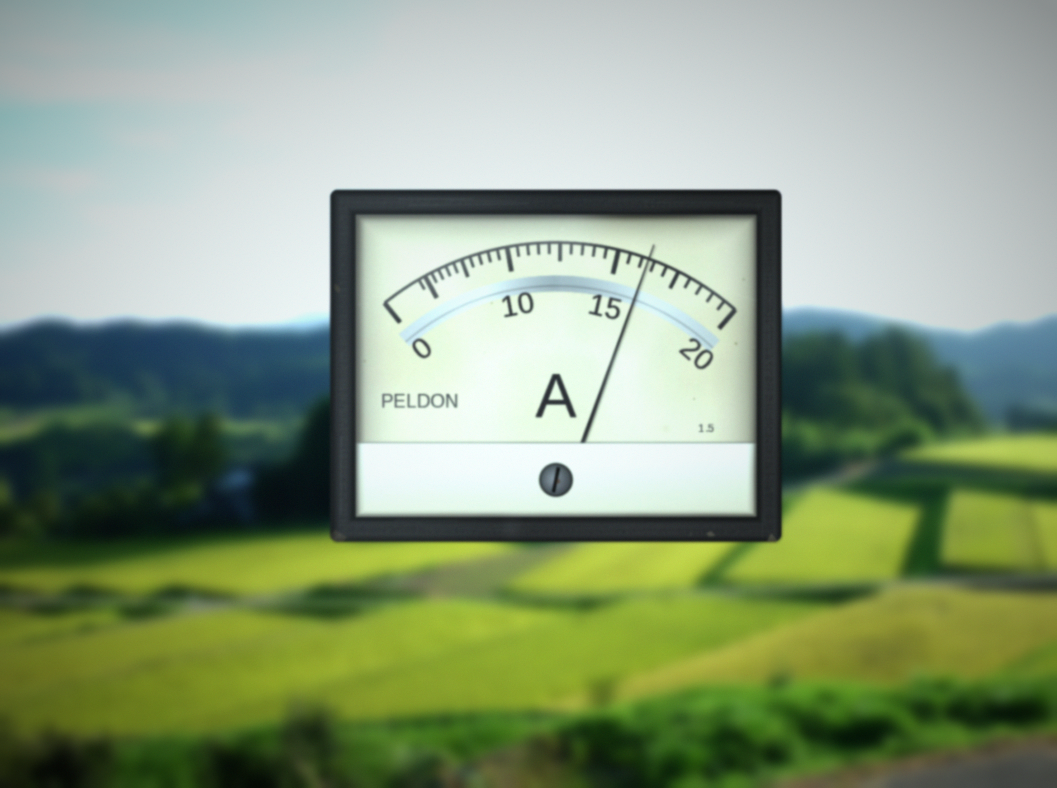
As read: **16.25** A
